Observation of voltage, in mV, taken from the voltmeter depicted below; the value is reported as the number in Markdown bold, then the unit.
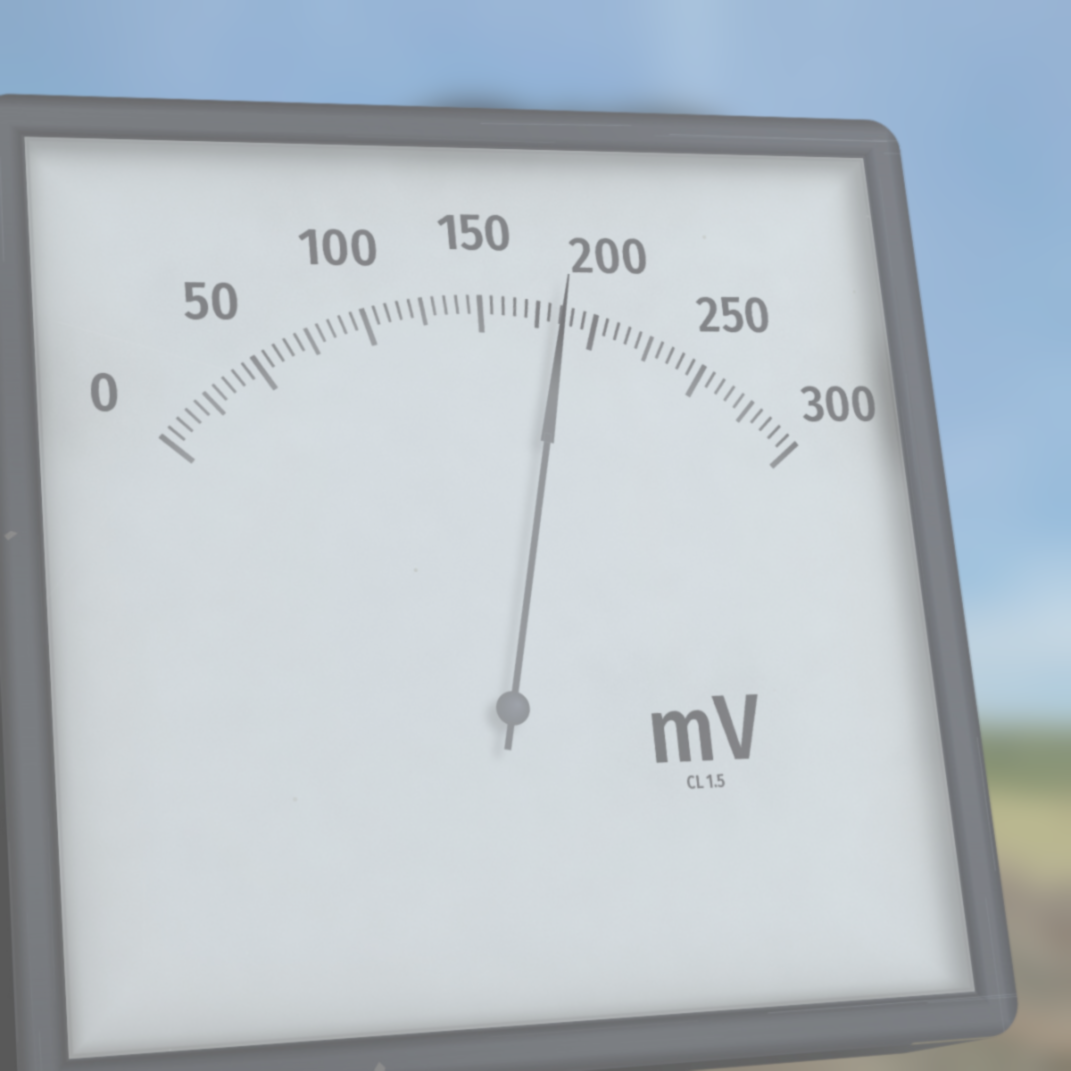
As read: **185** mV
